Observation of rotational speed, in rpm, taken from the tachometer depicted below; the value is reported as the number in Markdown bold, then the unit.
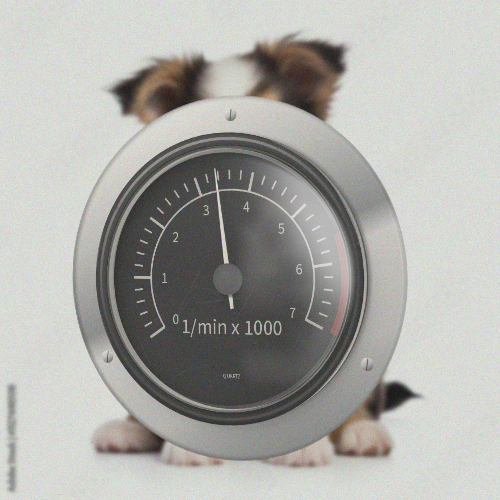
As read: **3400** rpm
